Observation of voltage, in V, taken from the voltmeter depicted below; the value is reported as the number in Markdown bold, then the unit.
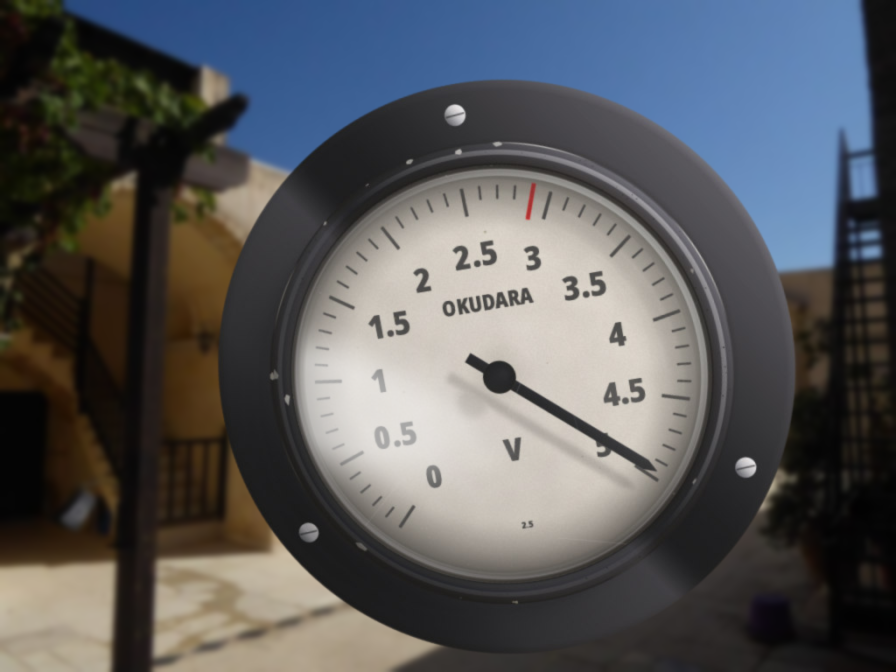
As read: **4.95** V
